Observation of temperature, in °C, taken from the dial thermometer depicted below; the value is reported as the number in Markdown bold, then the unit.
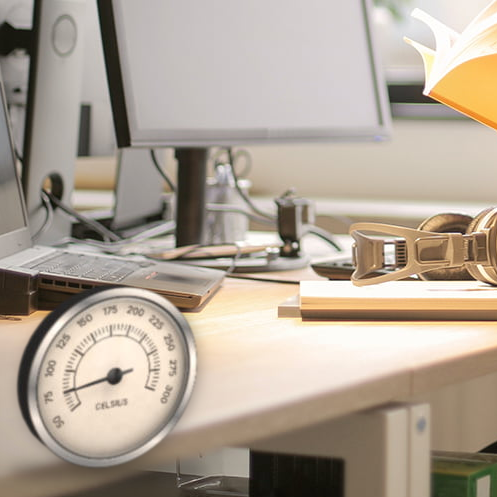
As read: **75** °C
